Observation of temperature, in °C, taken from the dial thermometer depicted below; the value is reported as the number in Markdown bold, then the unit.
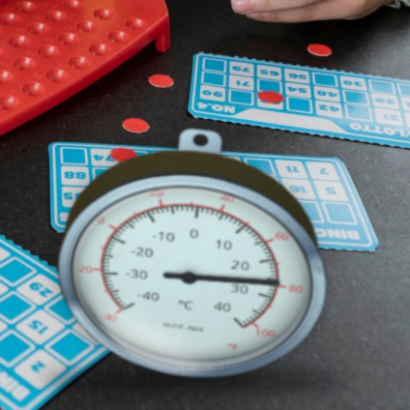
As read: **25** °C
